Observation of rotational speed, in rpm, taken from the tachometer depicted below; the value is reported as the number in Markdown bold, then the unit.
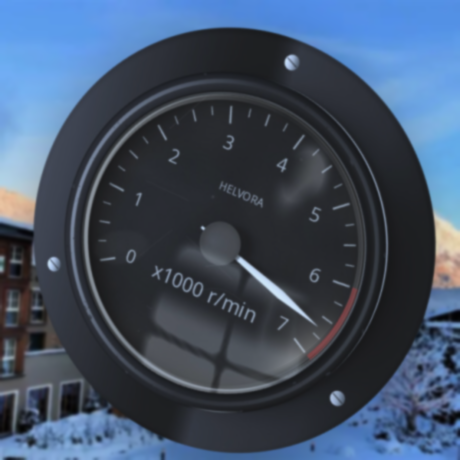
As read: **6625** rpm
